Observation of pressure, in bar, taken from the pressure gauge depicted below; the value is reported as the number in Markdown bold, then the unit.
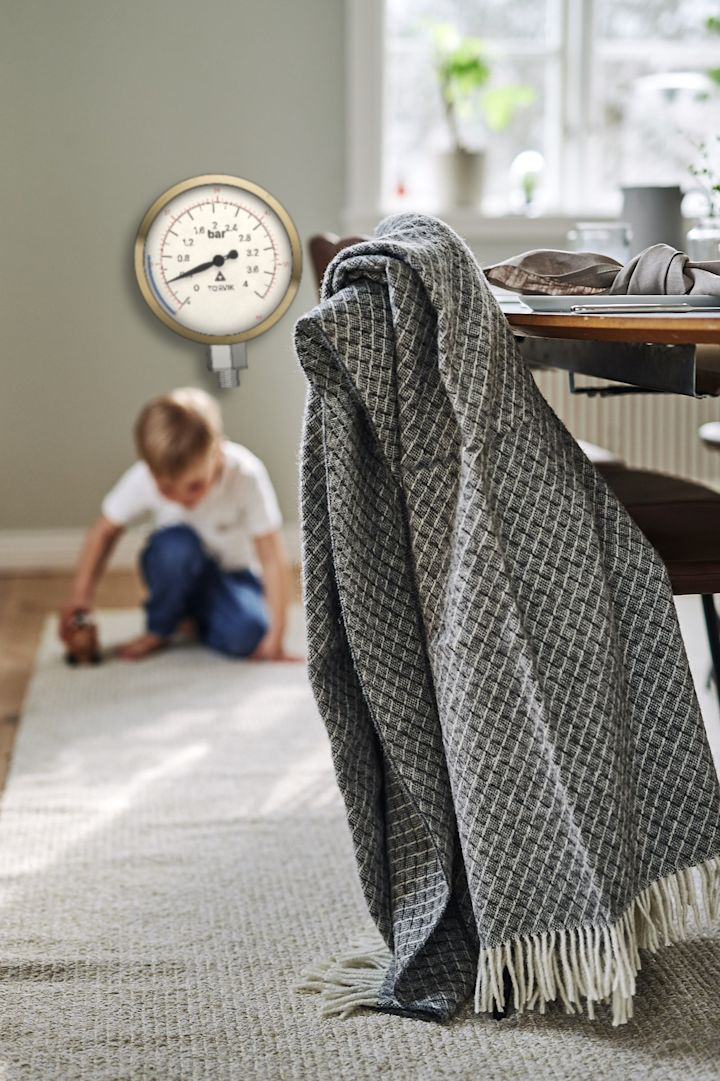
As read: **0.4** bar
